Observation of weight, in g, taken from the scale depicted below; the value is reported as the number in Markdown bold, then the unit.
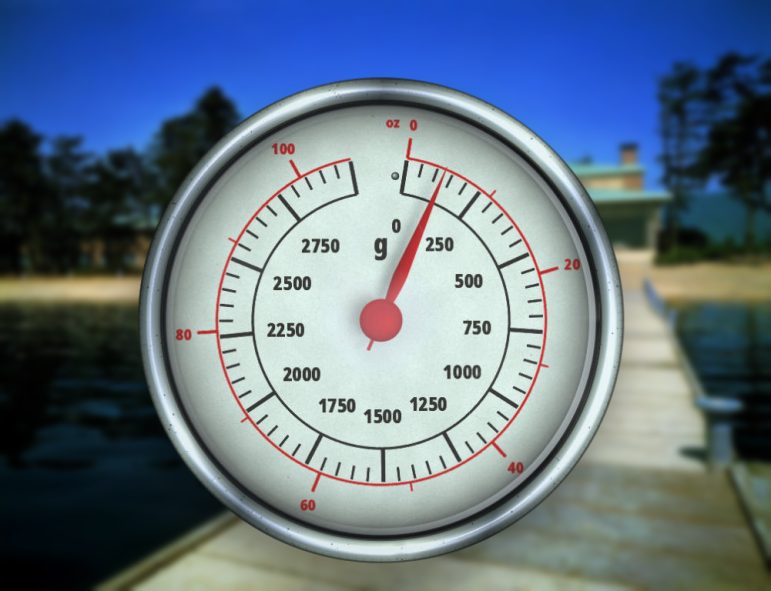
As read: **125** g
